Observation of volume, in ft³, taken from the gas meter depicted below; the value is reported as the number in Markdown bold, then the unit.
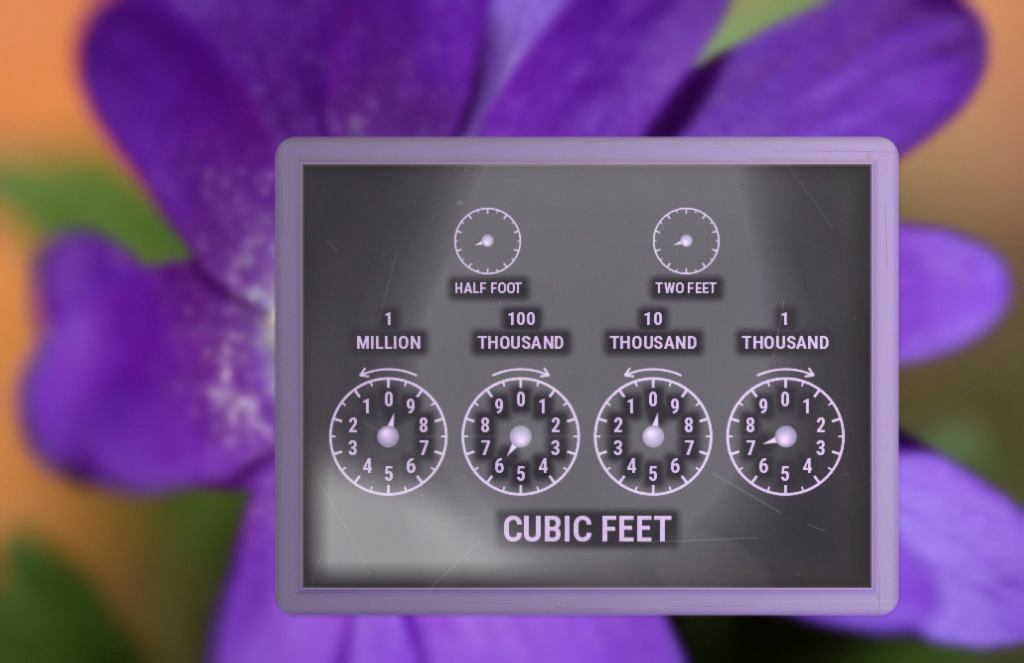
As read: **959700** ft³
